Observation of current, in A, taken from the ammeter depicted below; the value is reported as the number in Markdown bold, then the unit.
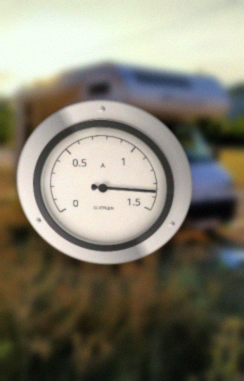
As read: **1.35** A
